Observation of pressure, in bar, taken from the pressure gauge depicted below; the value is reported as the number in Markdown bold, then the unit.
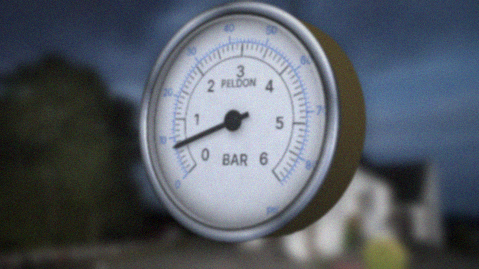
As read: **0.5** bar
